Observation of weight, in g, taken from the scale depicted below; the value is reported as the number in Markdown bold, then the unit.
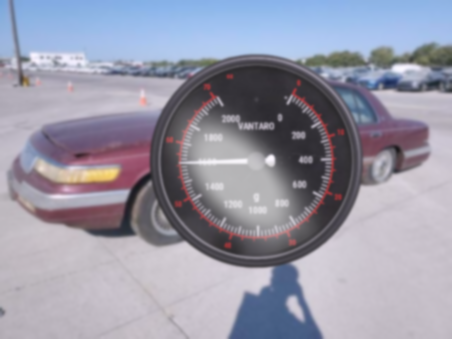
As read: **1600** g
